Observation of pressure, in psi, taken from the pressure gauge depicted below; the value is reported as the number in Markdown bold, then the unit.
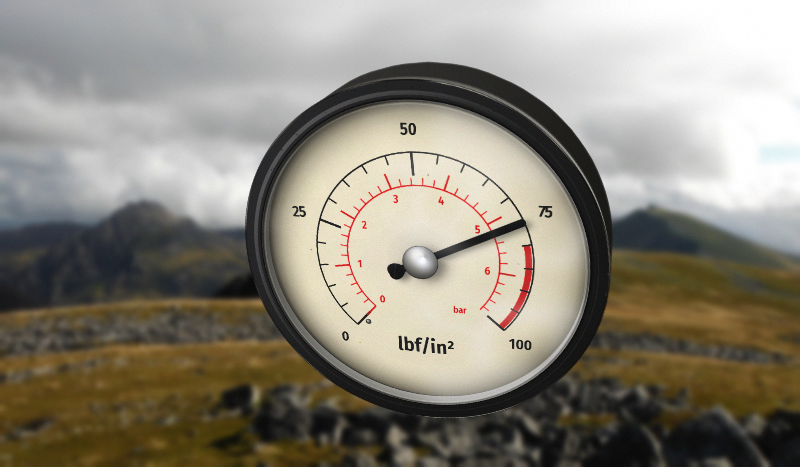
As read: **75** psi
